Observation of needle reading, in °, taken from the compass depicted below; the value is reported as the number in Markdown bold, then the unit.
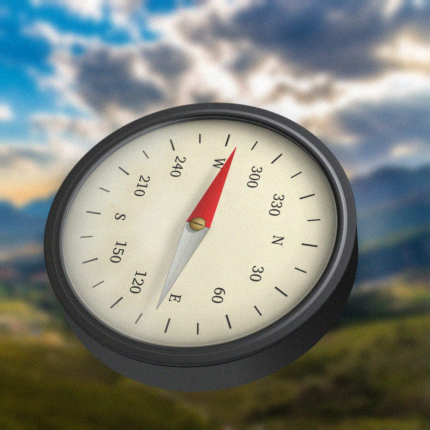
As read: **277.5** °
